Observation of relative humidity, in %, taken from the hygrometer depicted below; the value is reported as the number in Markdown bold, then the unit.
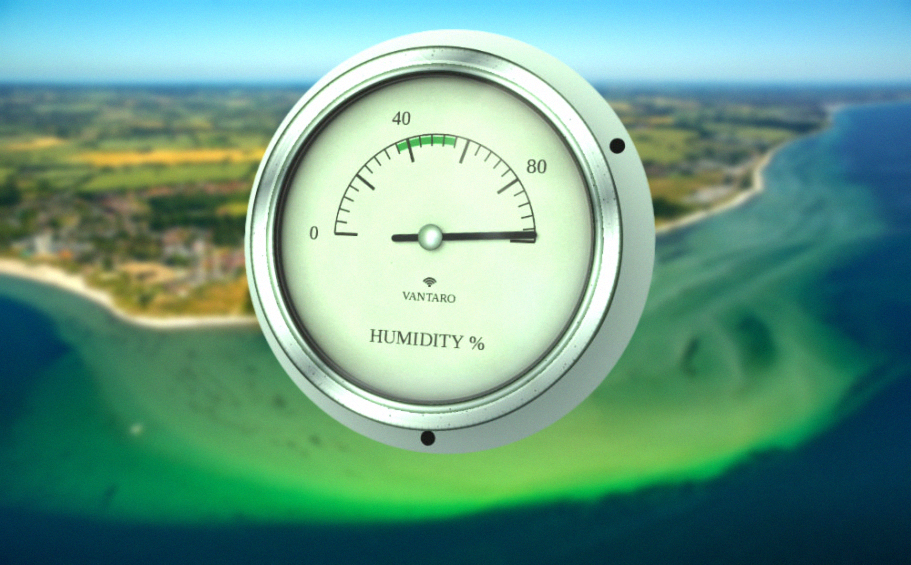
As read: **98** %
